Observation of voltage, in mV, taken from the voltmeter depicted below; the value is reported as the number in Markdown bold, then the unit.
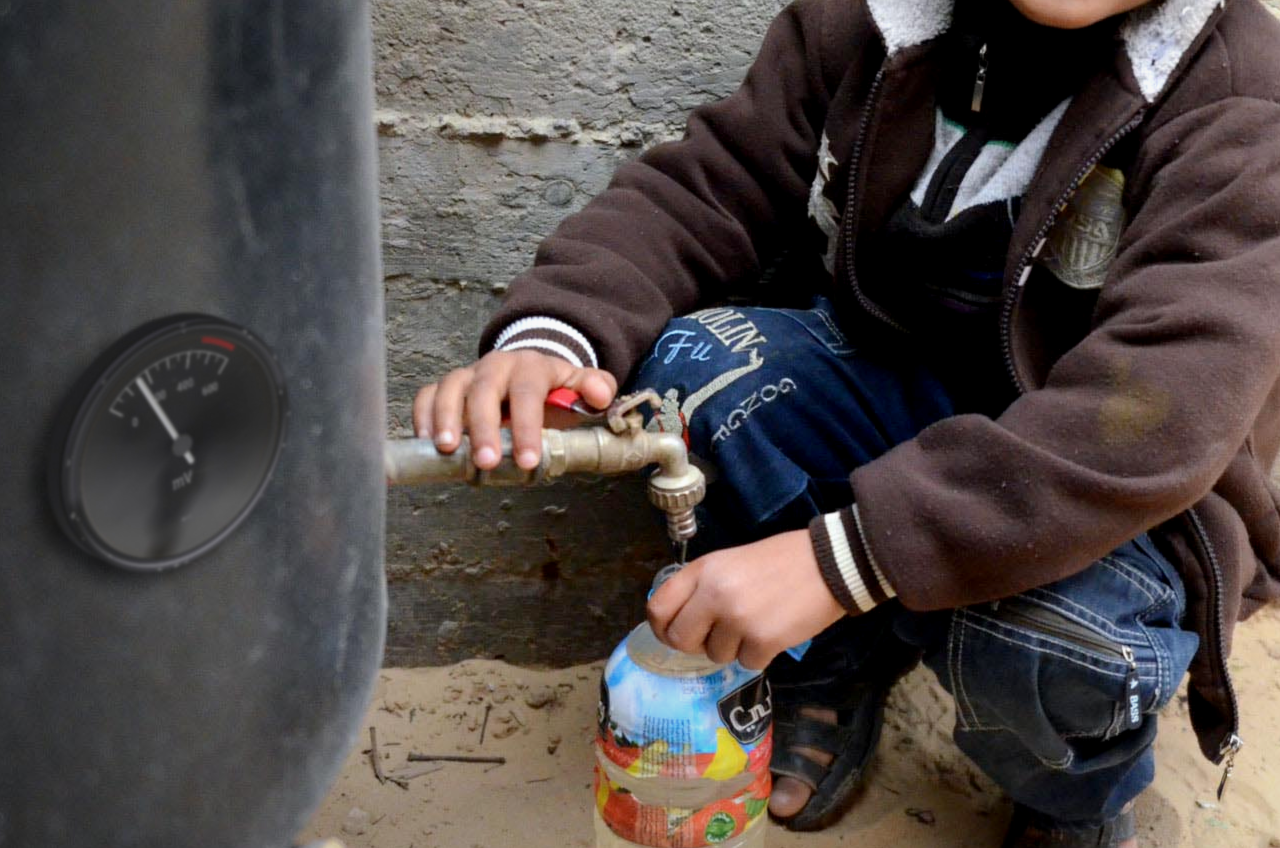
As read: **150** mV
